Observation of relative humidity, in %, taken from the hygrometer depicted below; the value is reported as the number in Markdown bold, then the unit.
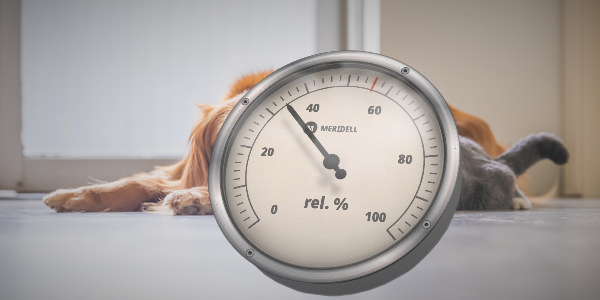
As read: **34** %
